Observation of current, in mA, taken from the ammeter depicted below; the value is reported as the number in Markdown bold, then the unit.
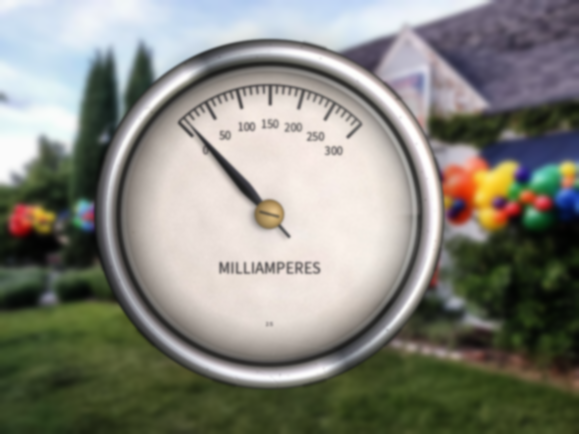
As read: **10** mA
